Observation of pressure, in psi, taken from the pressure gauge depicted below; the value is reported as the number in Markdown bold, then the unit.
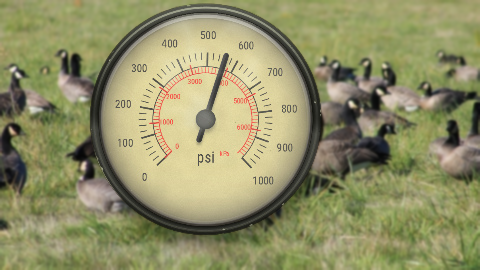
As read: **560** psi
